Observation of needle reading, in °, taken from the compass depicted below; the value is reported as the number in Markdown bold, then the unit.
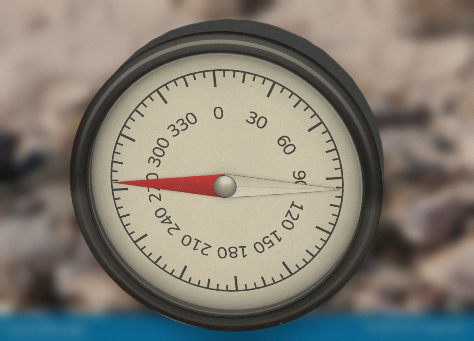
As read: **275** °
